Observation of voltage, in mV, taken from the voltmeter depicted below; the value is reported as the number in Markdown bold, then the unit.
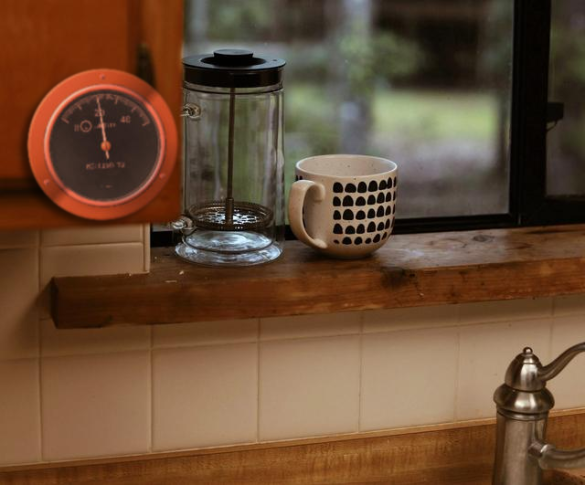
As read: **20** mV
